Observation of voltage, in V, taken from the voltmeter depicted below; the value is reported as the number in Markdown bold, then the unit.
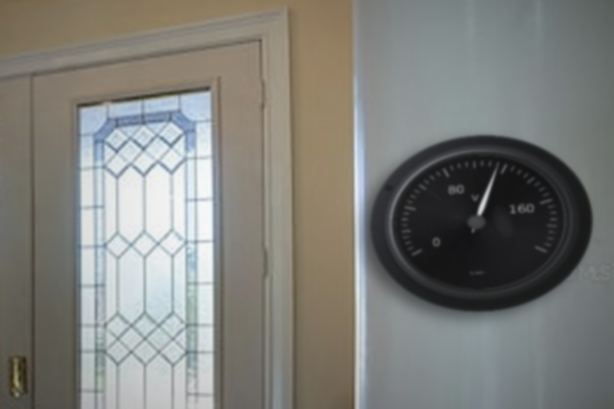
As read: **115** V
